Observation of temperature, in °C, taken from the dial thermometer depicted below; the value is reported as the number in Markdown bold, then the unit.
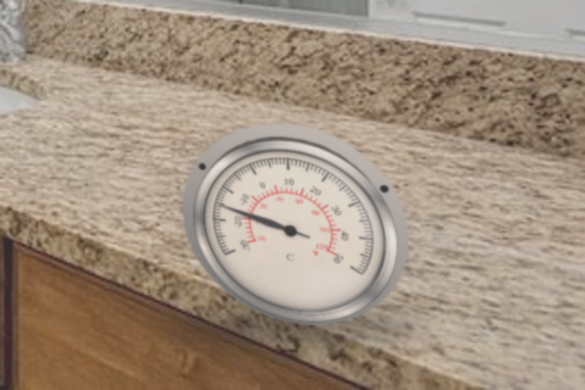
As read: **-15** °C
